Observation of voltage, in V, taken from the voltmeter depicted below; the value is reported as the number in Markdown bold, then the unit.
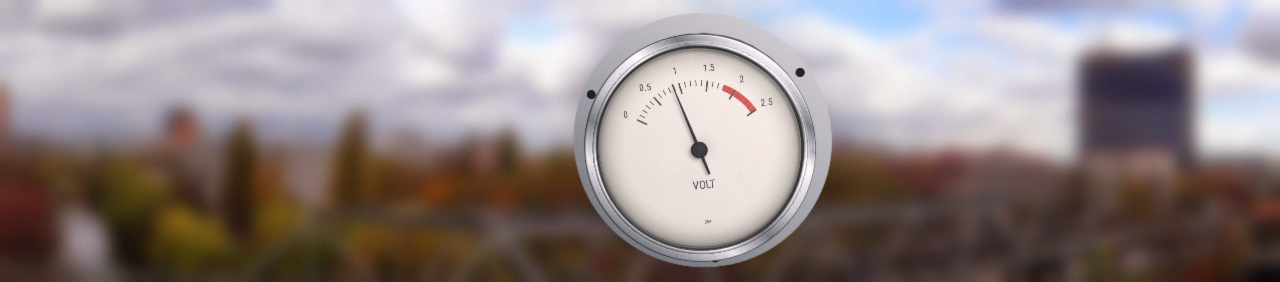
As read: **0.9** V
